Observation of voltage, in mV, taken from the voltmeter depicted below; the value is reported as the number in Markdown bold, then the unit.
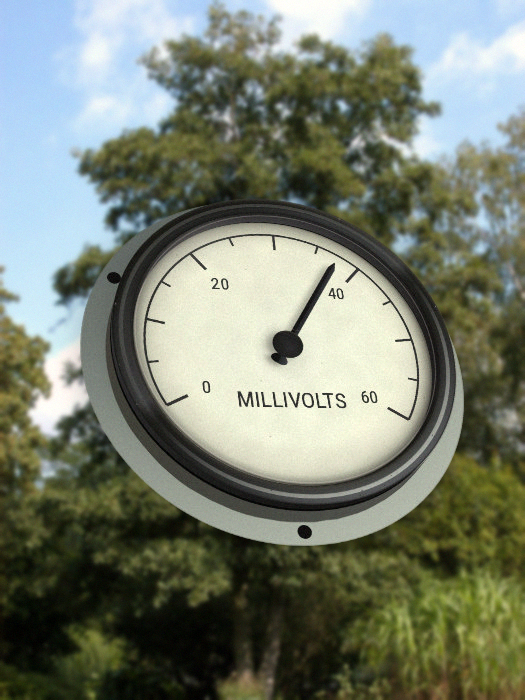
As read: **37.5** mV
